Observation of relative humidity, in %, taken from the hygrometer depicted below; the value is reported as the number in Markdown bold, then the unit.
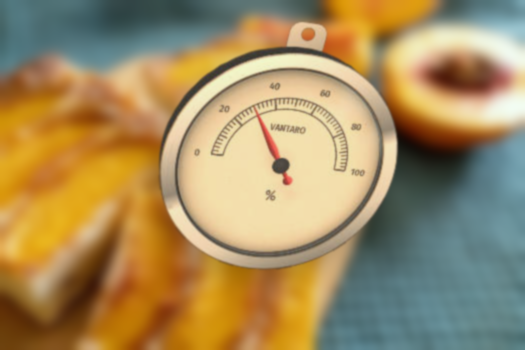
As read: **30** %
